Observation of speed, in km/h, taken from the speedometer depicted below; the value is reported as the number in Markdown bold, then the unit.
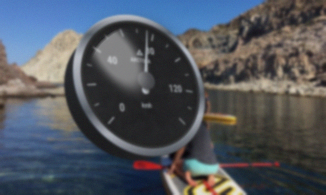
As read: **75** km/h
